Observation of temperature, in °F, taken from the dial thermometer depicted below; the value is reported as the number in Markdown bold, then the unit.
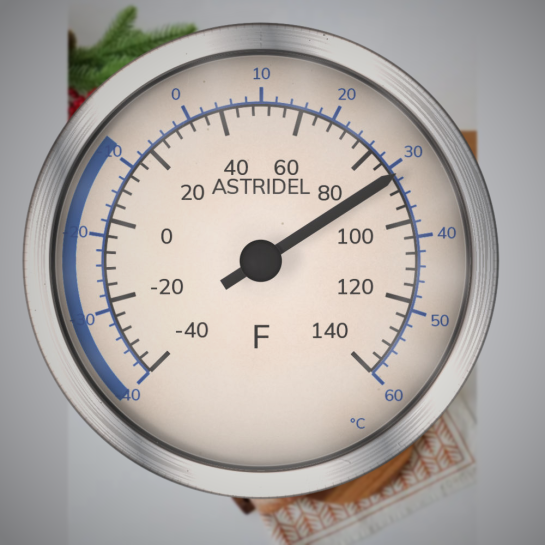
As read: **88** °F
